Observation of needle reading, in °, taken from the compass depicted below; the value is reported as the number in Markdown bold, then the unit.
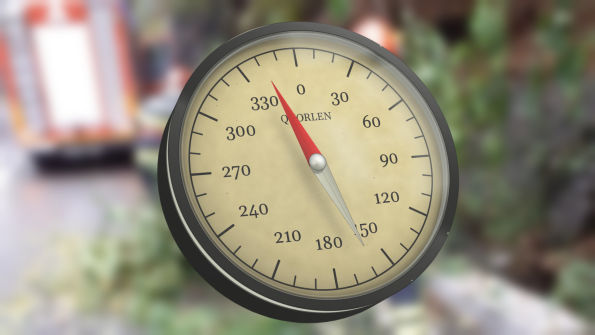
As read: **340** °
